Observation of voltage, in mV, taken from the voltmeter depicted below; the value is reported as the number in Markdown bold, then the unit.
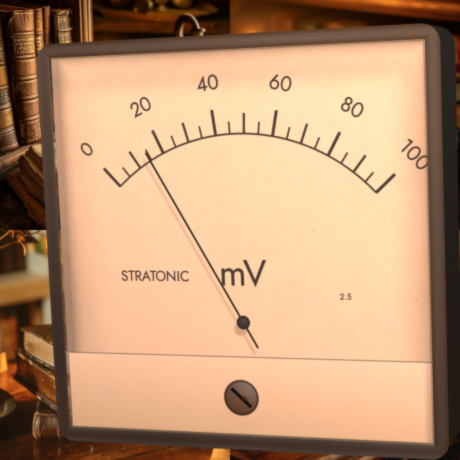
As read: **15** mV
